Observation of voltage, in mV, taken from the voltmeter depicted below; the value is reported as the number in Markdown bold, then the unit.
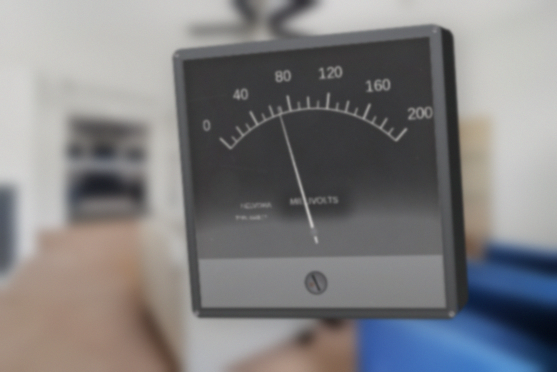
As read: **70** mV
